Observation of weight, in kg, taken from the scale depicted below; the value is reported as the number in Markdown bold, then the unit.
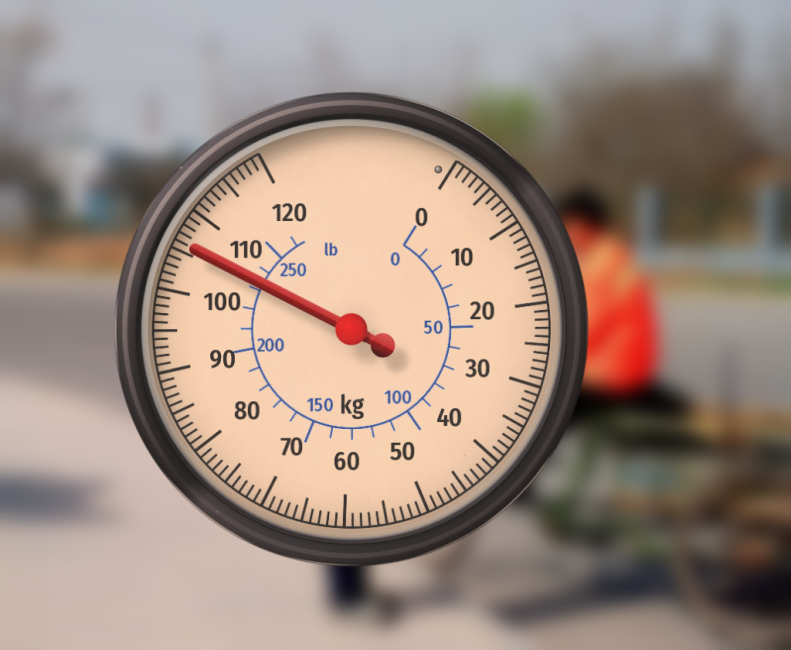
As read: **106** kg
